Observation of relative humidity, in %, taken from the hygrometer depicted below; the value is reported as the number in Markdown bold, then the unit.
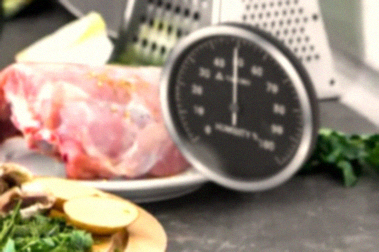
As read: **50** %
